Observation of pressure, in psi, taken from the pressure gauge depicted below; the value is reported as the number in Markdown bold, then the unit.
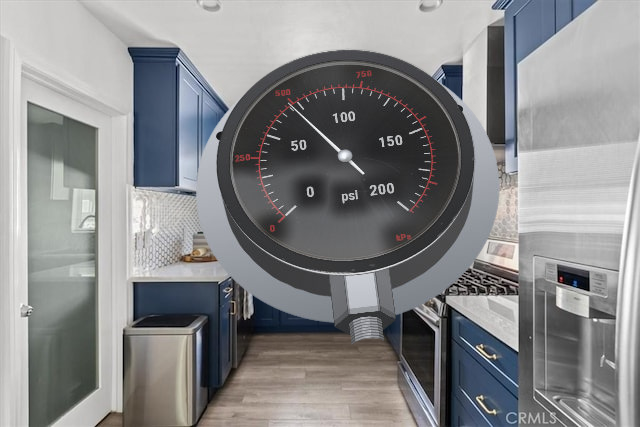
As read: **70** psi
